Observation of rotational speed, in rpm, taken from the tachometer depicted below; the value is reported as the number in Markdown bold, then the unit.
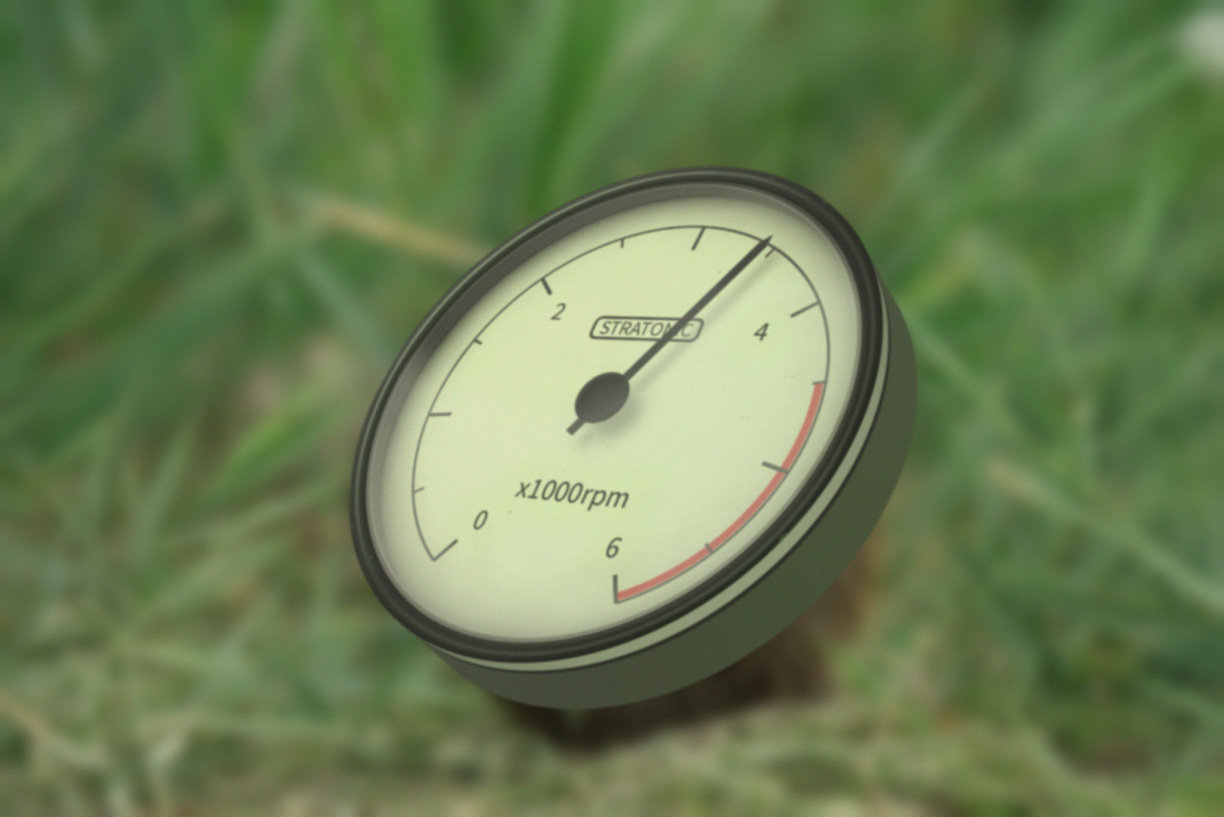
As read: **3500** rpm
